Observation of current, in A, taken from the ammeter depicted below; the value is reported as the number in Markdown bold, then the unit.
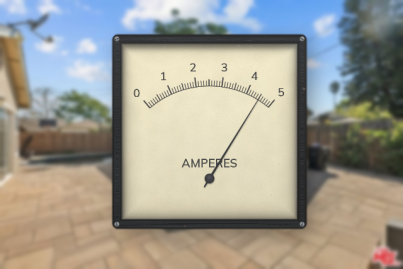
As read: **4.5** A
